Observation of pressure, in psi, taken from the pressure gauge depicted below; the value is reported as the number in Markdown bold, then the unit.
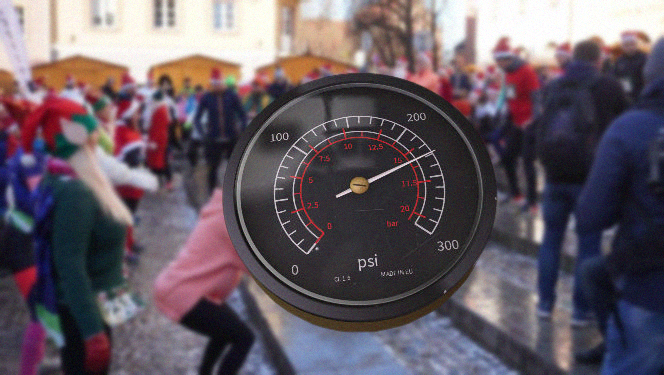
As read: **230** psi
